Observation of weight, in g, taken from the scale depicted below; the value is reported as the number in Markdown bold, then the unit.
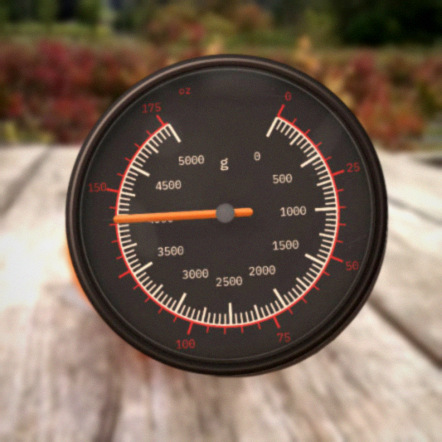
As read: **4000** g
